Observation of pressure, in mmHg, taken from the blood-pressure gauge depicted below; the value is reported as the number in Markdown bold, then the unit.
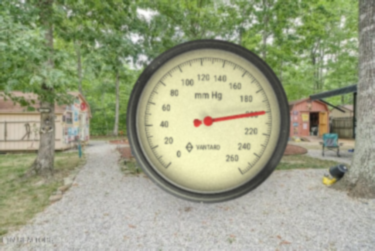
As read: **200** mmHg
